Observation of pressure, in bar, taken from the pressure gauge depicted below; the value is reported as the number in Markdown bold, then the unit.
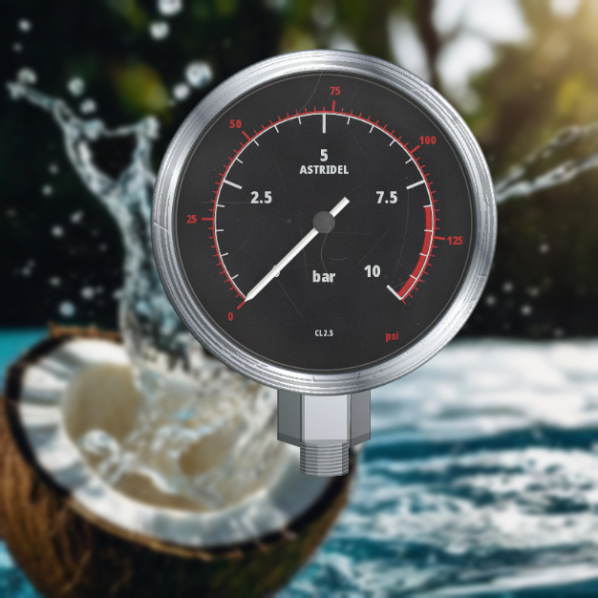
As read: **0** bar
